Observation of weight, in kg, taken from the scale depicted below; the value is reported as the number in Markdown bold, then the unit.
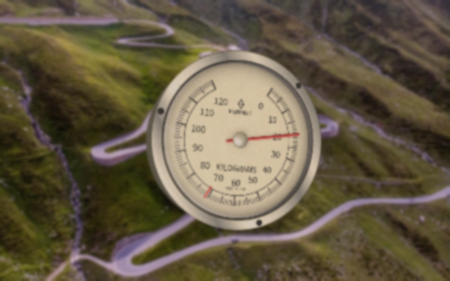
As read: **20** kg
